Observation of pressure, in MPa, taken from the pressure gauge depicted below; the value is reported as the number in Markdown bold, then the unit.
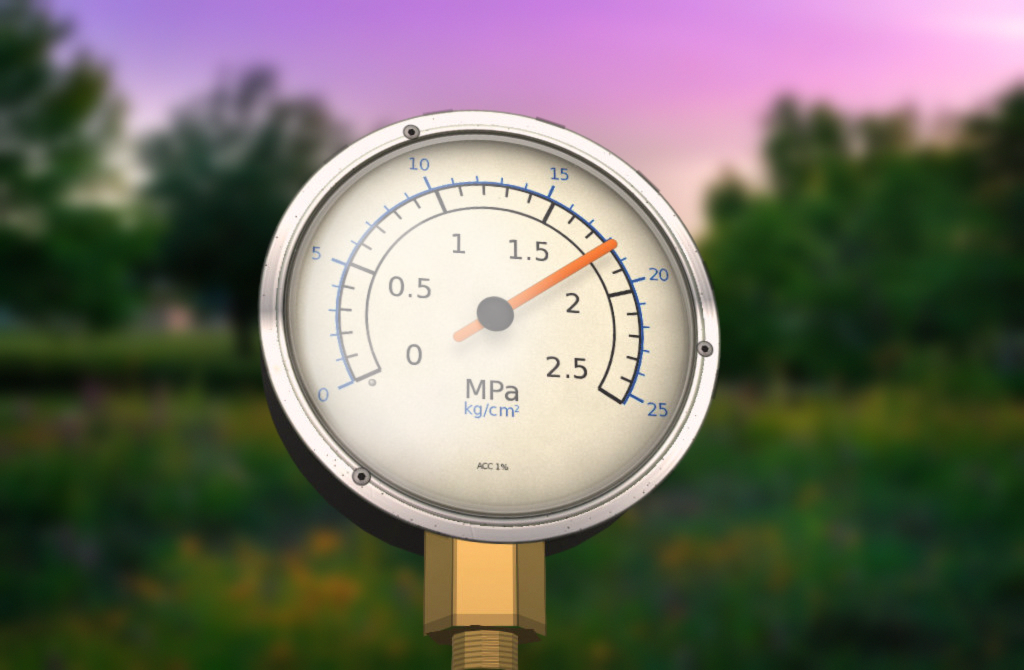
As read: **1.8** MPa
